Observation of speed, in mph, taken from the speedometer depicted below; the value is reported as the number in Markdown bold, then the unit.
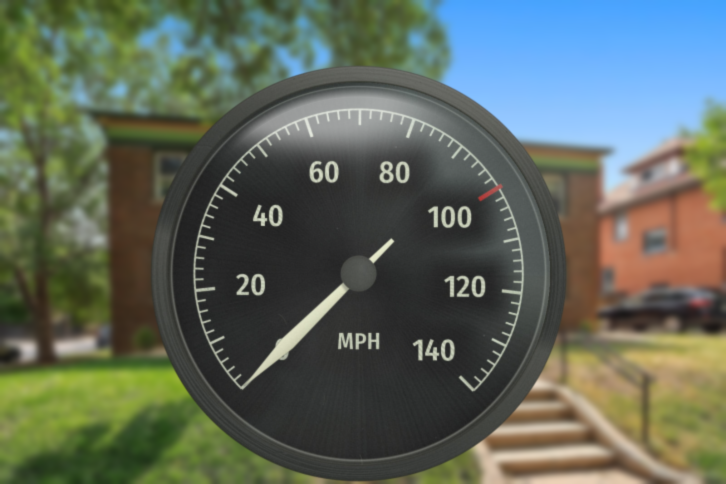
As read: **0** mph
